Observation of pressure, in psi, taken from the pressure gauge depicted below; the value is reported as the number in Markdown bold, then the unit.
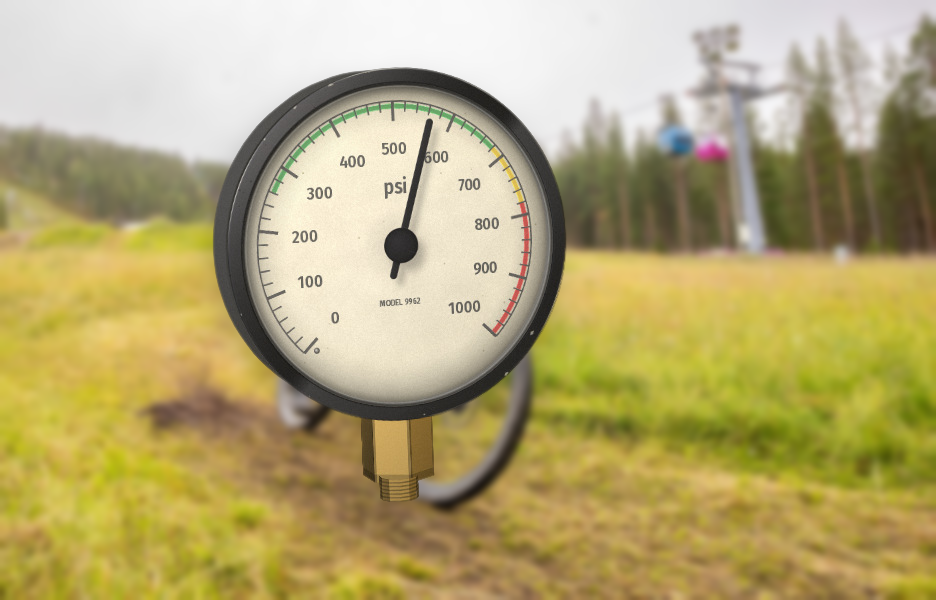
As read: **560** psi
